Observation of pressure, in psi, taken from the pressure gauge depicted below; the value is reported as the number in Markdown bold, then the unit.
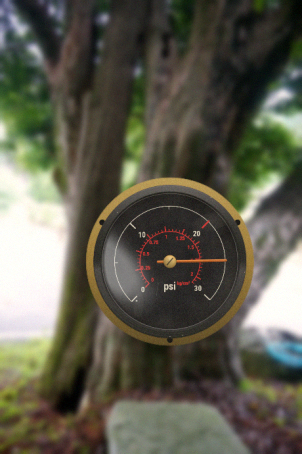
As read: **25** psi
